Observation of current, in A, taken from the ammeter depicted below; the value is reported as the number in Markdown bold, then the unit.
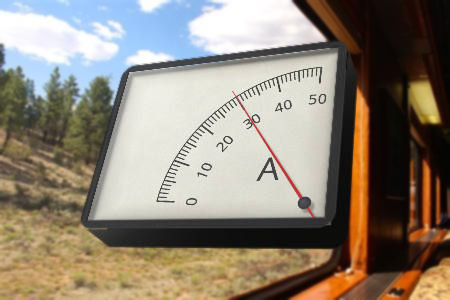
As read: **30** A
